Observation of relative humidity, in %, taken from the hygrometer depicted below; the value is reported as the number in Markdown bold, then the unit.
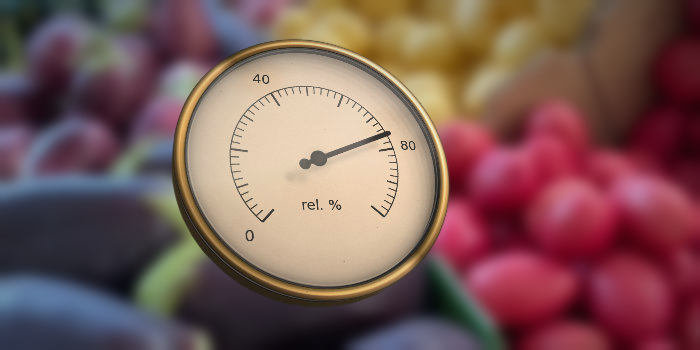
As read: **76** %
